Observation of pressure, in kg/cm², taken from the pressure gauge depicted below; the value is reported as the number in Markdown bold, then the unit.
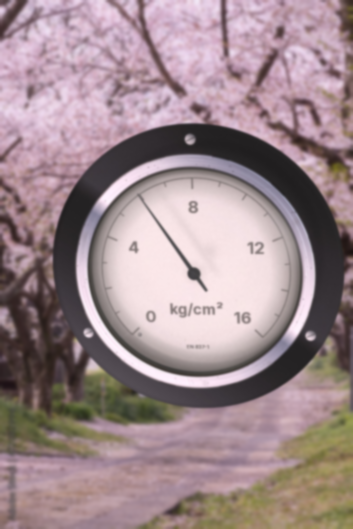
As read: **6** kg/cm²
